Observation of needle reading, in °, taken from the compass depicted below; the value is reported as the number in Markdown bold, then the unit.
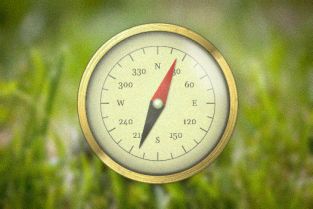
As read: **22.5** °
